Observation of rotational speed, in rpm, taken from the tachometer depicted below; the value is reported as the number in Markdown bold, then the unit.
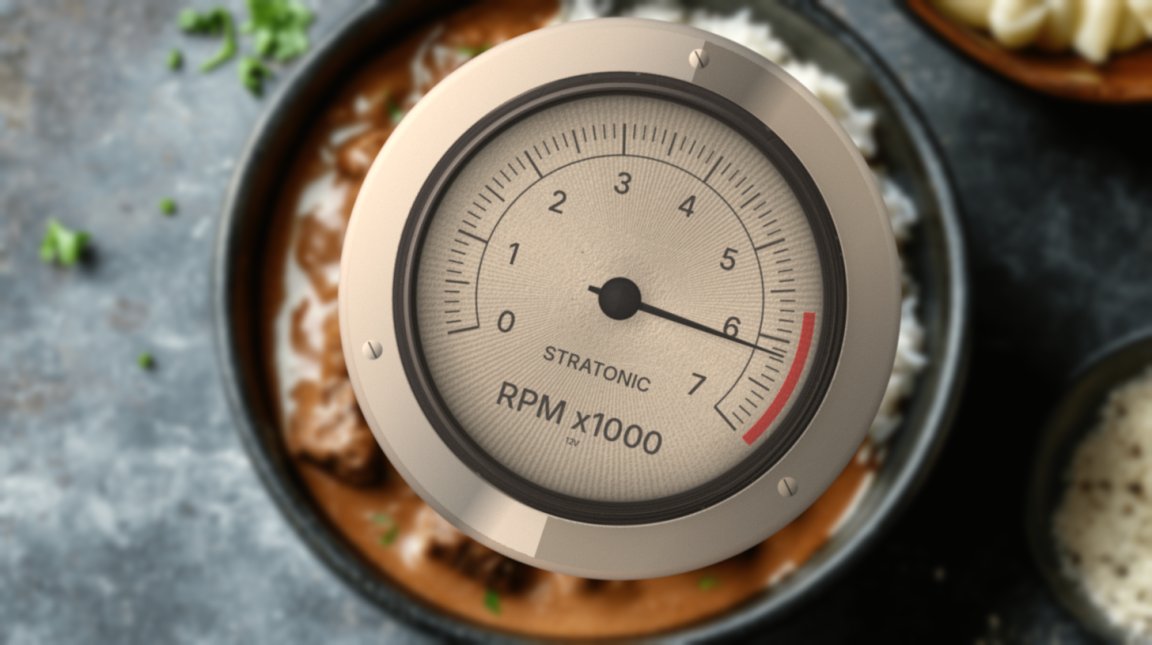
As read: **6150** rpm
